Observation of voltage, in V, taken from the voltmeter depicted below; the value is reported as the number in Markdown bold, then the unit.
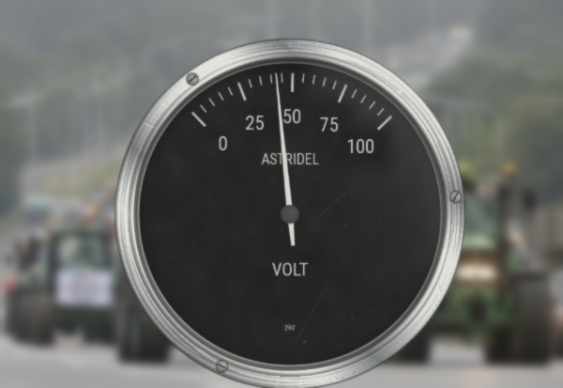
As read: **42.5** V
